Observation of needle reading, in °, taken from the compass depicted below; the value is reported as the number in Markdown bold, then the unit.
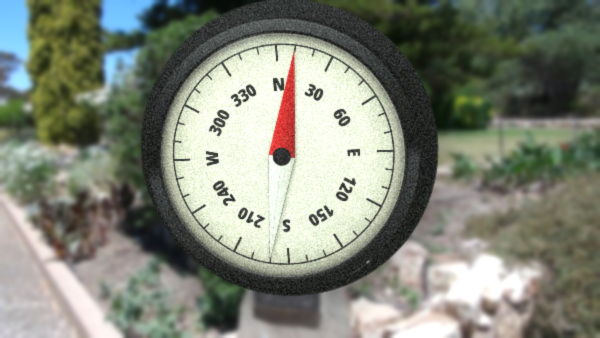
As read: **10** °
